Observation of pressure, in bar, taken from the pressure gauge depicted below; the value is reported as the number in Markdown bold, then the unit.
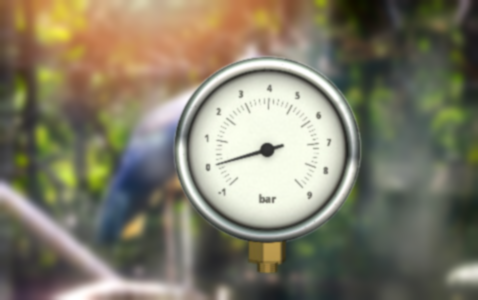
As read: **0** bar
